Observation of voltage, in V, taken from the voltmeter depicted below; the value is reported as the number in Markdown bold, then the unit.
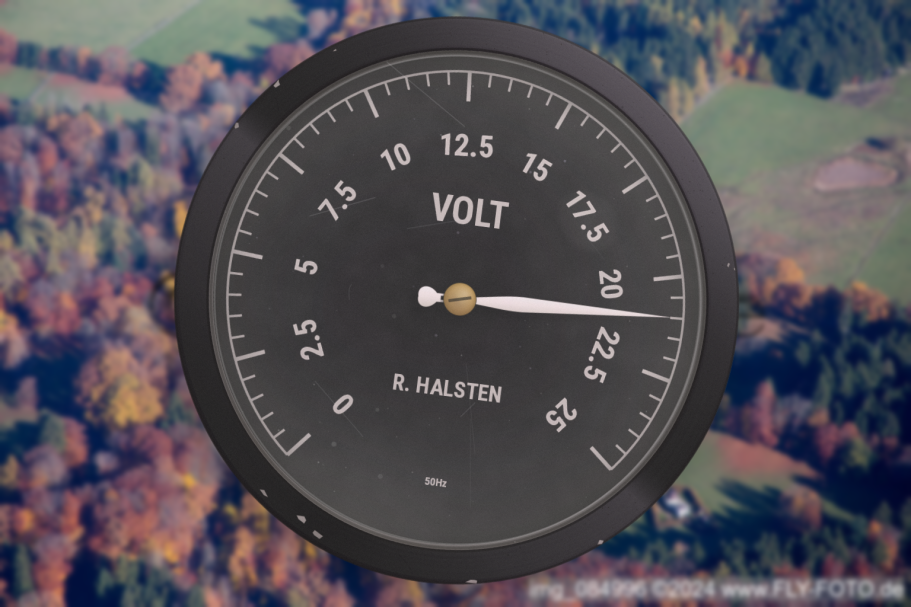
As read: **21** V
